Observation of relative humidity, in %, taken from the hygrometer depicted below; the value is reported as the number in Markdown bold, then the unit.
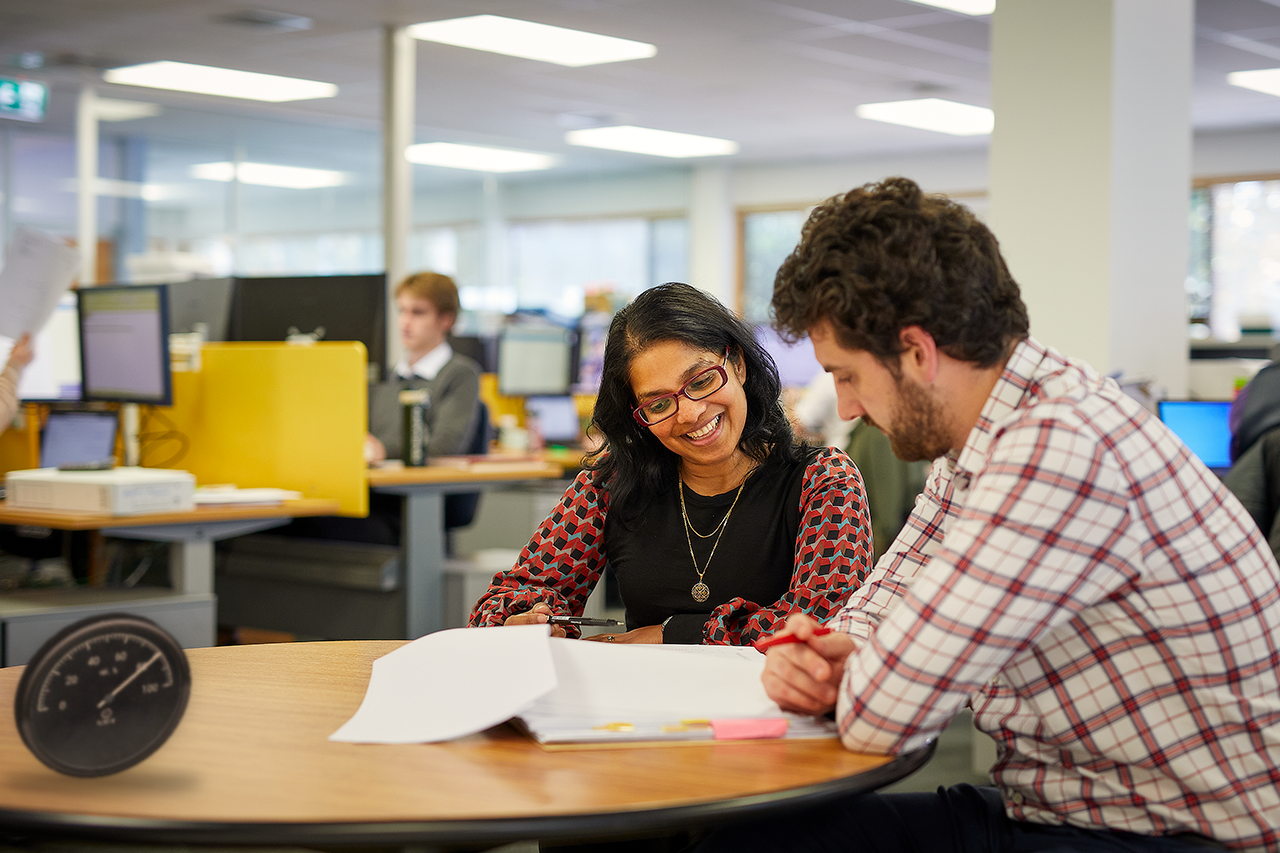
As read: **80** %
